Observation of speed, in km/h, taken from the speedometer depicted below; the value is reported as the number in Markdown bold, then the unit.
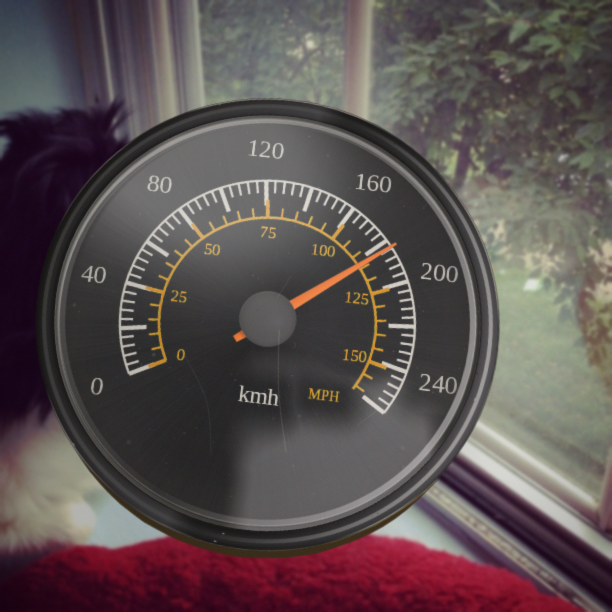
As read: **184** km/h
